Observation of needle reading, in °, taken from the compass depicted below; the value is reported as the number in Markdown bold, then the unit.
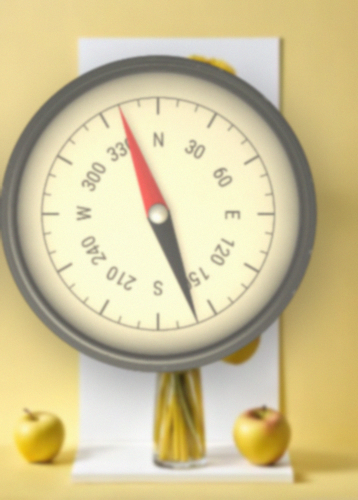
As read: **340** °
